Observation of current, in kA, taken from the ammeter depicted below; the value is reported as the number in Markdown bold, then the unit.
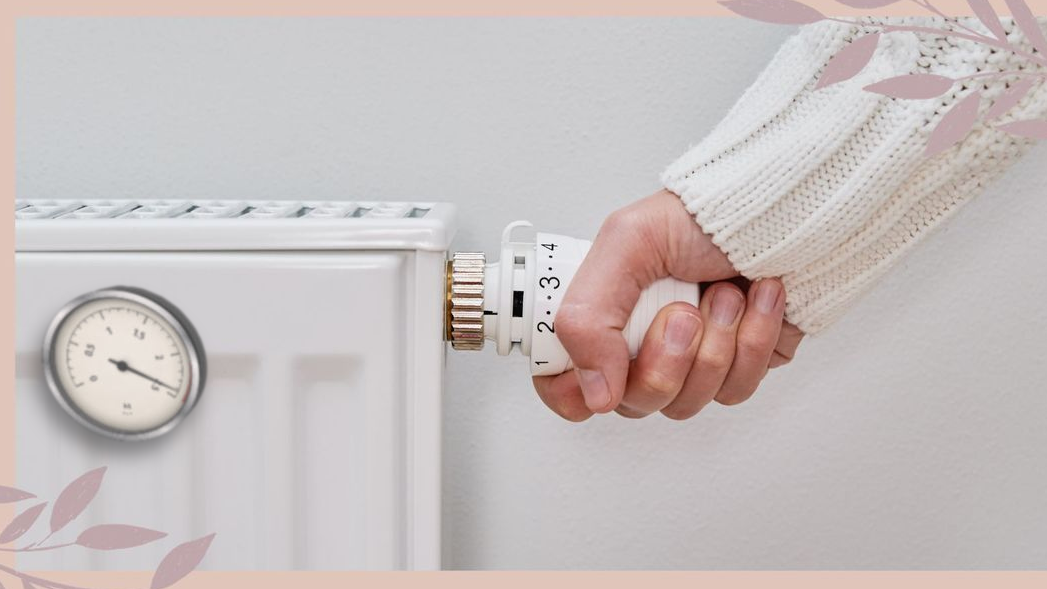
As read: **2.4** kA
